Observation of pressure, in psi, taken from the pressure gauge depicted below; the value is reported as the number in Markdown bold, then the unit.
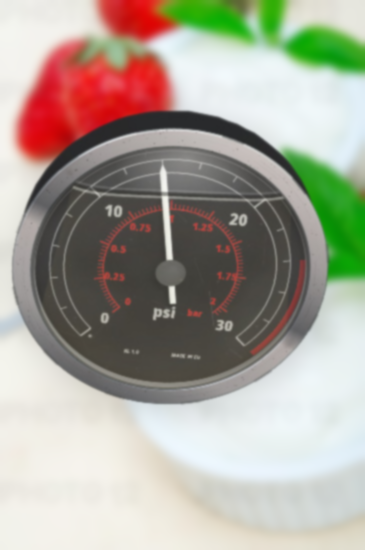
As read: **14** psi
